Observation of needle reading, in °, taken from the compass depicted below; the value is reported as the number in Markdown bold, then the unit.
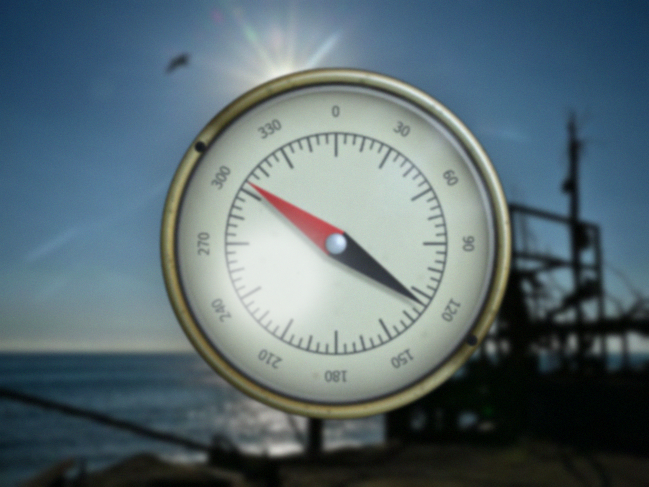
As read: **305** °
